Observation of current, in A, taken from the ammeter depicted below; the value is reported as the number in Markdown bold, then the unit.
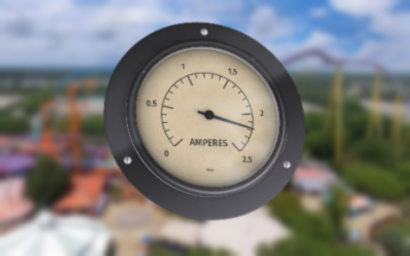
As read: **2.2** A
